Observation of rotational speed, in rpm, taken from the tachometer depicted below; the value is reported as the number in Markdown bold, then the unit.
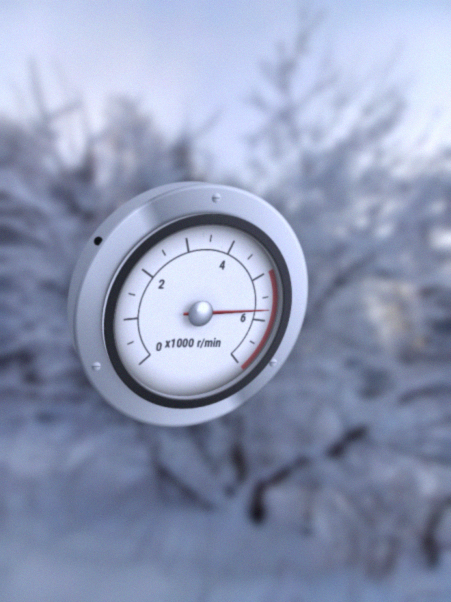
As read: **5750** rpm
